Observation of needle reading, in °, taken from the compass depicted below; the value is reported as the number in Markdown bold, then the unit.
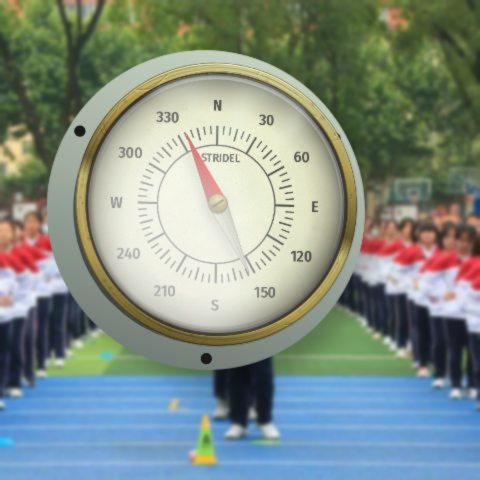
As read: **335** °
